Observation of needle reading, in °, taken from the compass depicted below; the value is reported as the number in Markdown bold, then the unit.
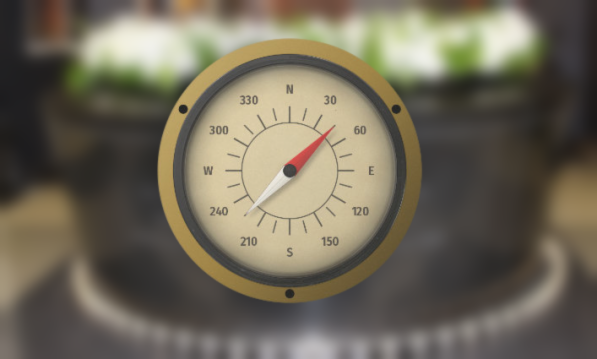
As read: **45** °
